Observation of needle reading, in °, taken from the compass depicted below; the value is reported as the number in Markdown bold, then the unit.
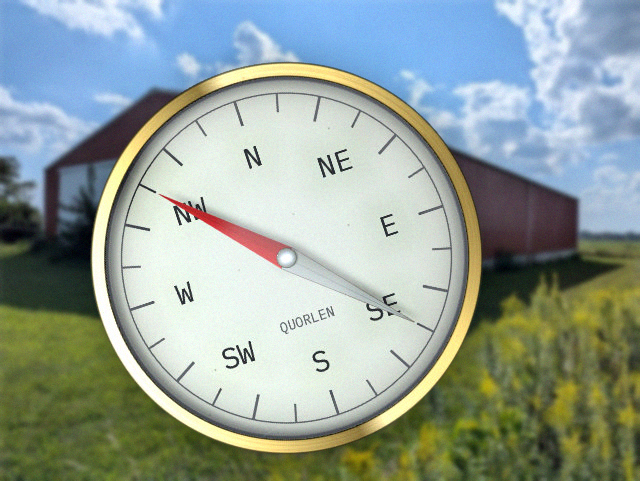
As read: **315** °
